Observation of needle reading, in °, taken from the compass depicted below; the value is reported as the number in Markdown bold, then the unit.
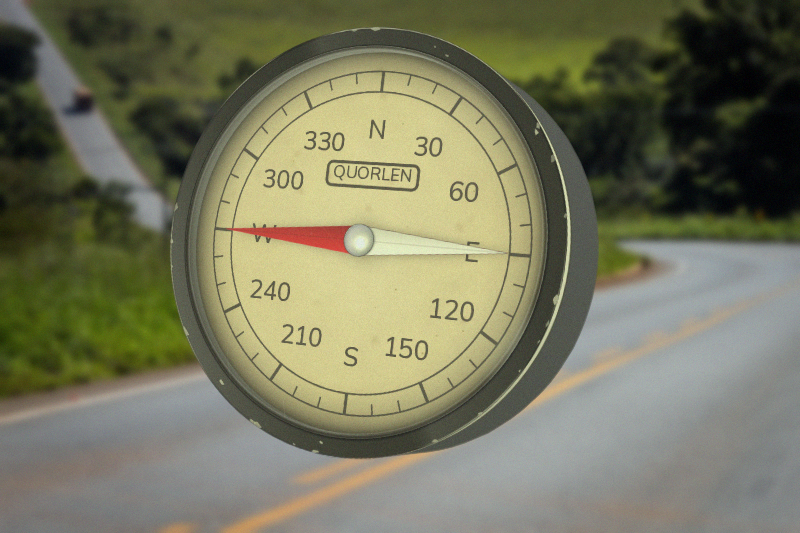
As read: **270** °
